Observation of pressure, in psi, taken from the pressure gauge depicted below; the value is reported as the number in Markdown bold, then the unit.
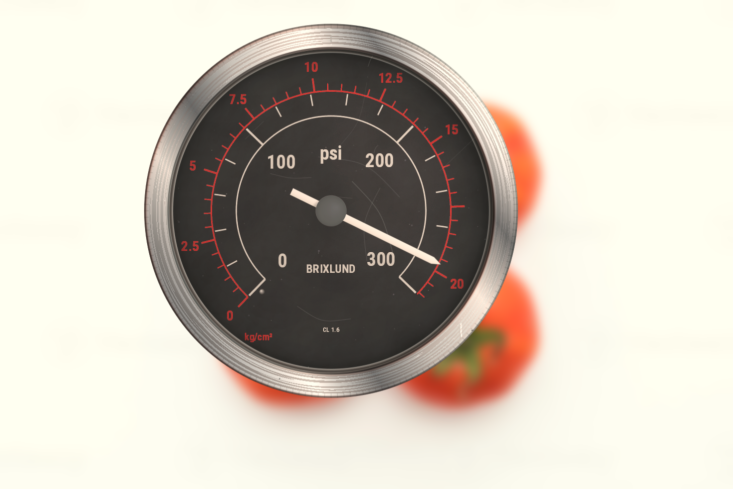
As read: **280** psi
